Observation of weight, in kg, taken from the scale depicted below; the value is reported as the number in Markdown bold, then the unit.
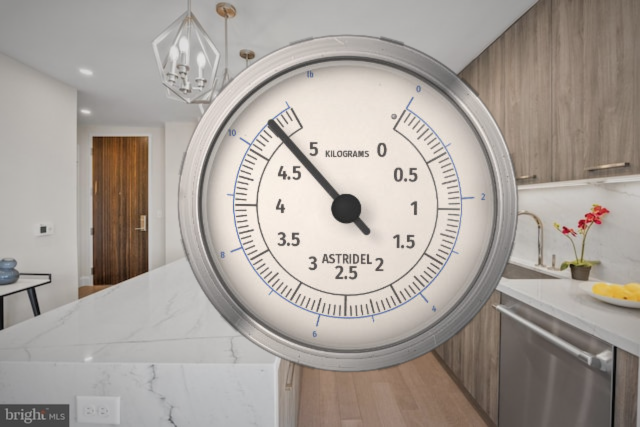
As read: **4.8** kg
